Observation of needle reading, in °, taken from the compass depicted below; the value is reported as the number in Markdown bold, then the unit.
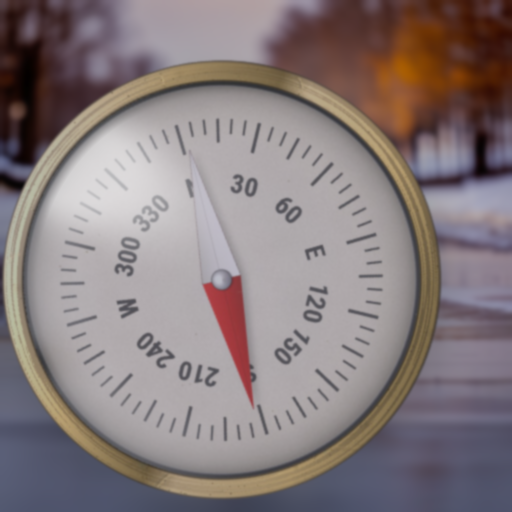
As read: **182.5** °
